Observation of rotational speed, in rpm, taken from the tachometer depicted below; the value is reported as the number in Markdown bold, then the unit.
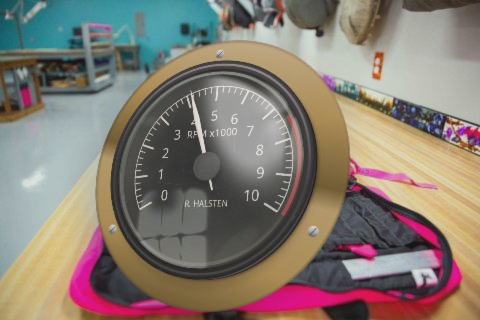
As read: **4200** rpm
